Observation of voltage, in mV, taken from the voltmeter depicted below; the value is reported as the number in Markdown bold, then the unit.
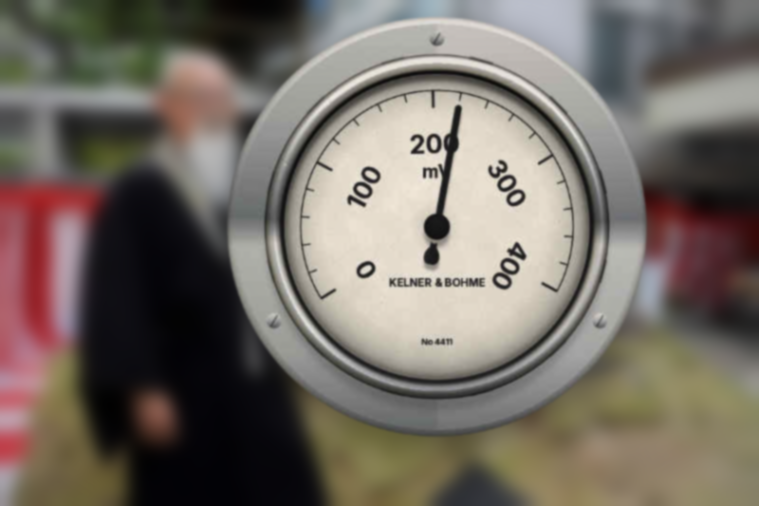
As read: **220** mV
